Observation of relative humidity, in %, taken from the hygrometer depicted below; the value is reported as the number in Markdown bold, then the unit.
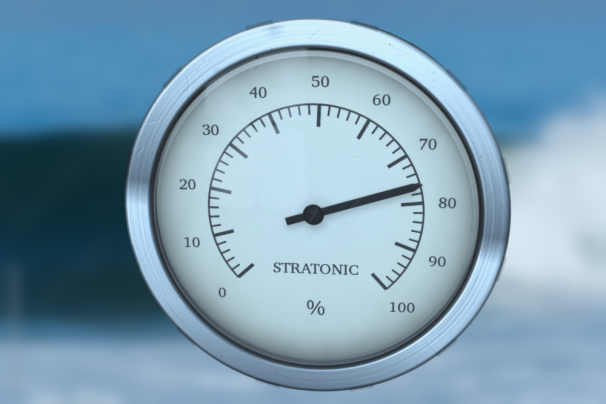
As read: **76** %
